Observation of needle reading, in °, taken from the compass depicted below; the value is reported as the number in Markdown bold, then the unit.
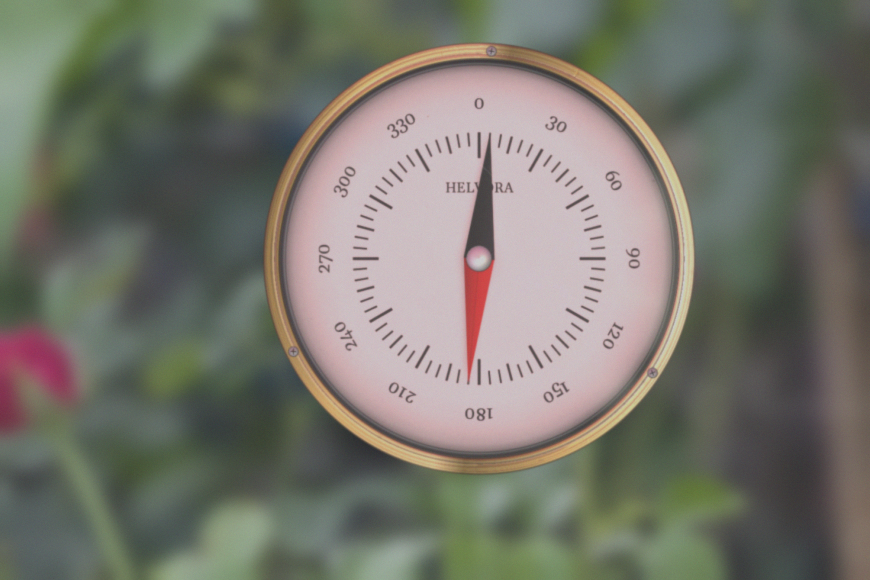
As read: **185** °
